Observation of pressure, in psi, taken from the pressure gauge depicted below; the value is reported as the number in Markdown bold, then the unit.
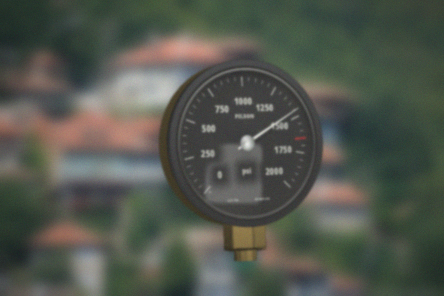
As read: **1450** psi
